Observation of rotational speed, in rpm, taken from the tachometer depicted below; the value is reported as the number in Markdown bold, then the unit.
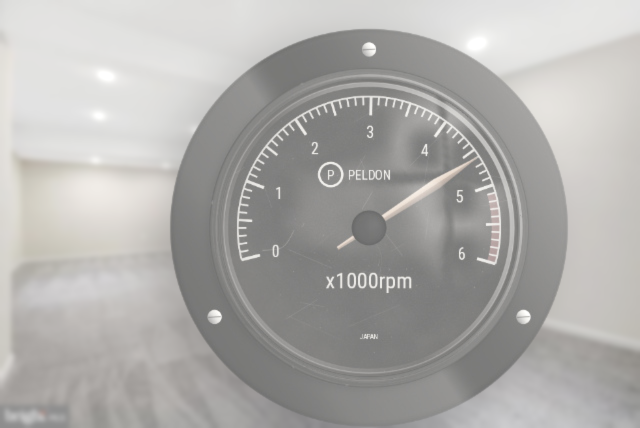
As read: **4600** rpm
